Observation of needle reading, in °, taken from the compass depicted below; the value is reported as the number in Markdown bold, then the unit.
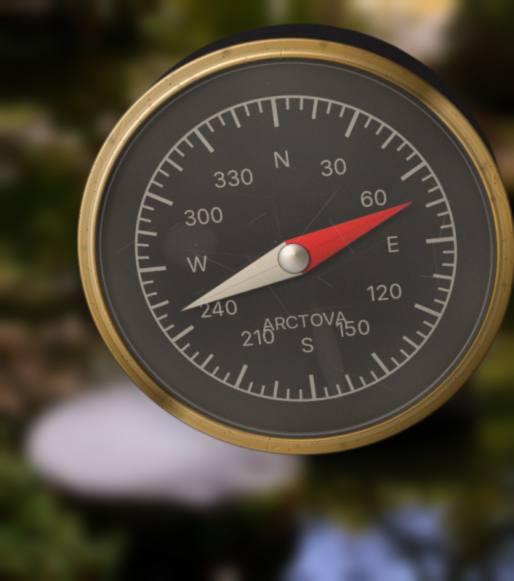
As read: **70** °
